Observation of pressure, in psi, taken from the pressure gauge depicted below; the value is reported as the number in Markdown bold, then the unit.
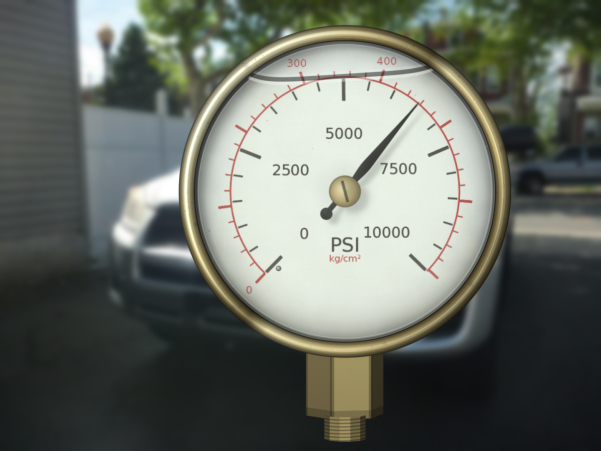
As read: **6500** psi
